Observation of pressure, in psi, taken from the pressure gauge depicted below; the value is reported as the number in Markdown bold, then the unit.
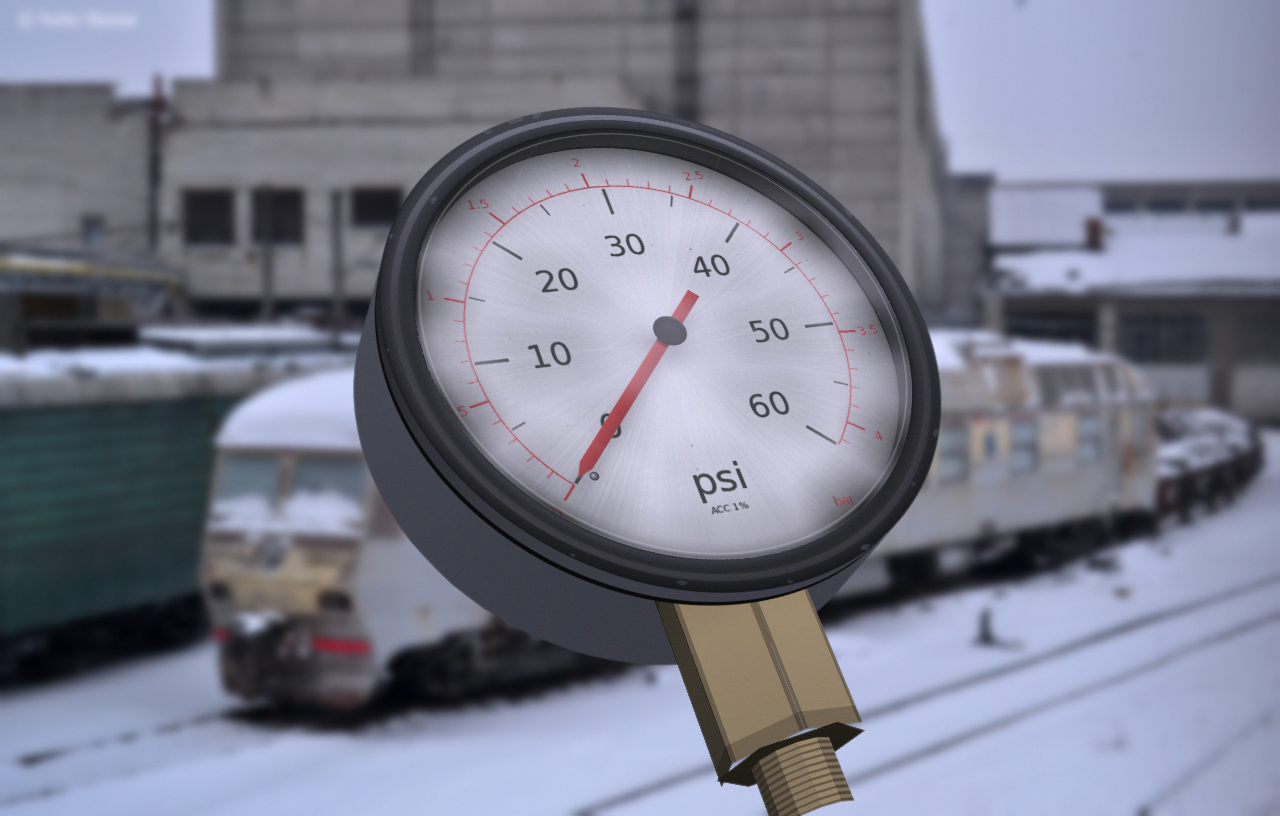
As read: **0** psi
